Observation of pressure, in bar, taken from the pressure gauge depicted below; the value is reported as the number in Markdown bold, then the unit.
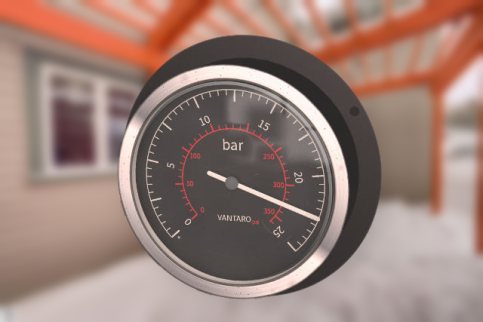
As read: **22.5** bar
